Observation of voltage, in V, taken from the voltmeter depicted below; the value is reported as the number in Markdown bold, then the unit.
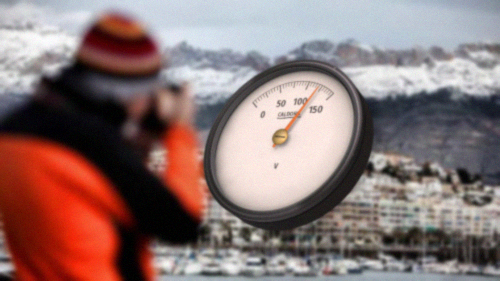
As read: **125** V
